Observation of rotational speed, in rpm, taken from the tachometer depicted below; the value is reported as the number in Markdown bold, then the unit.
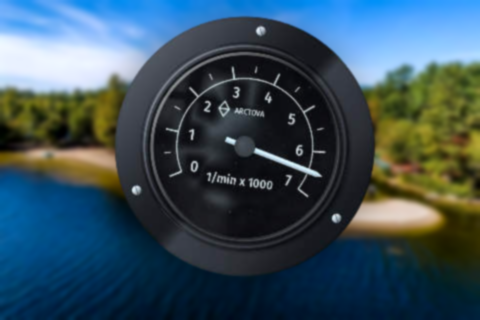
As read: **6500** rpm
